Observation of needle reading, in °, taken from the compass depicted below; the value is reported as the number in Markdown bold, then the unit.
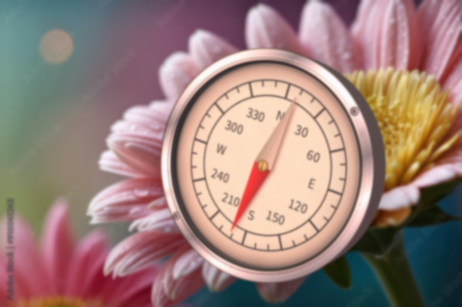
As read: **190** °
